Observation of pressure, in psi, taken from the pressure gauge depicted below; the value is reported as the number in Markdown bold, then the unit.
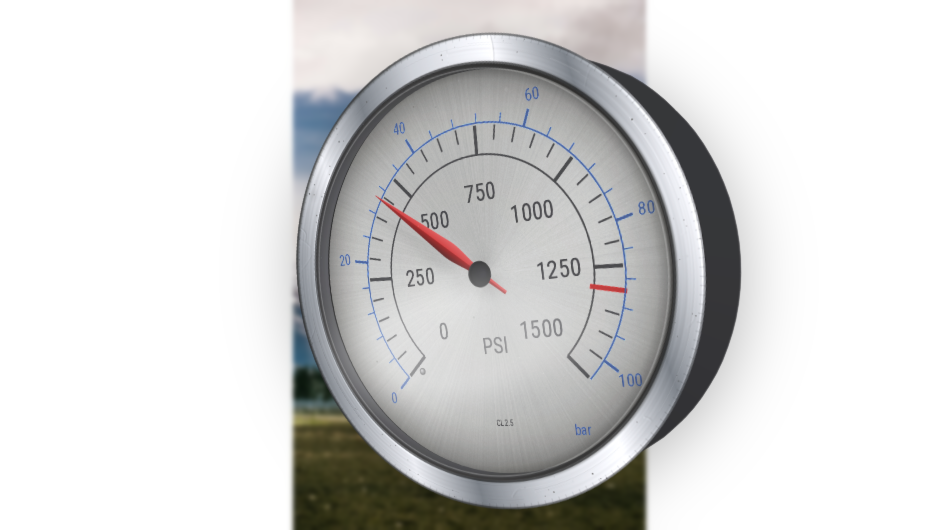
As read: **450** psi
